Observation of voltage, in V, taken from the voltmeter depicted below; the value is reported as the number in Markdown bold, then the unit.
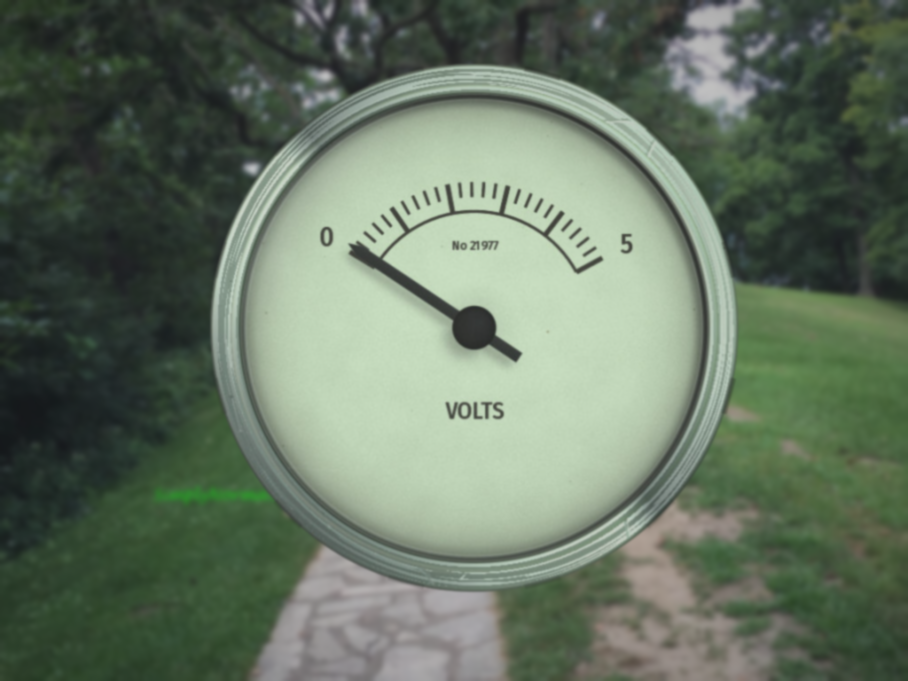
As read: **0.1** V
